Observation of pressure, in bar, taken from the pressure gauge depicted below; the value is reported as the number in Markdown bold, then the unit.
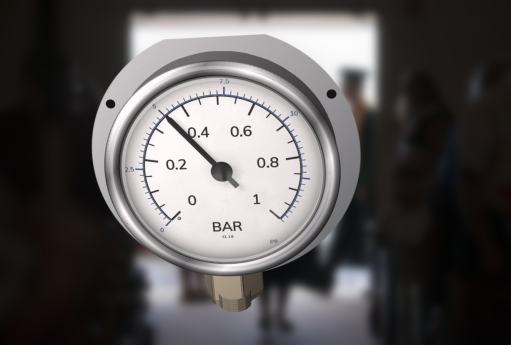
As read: **0.35** bar
